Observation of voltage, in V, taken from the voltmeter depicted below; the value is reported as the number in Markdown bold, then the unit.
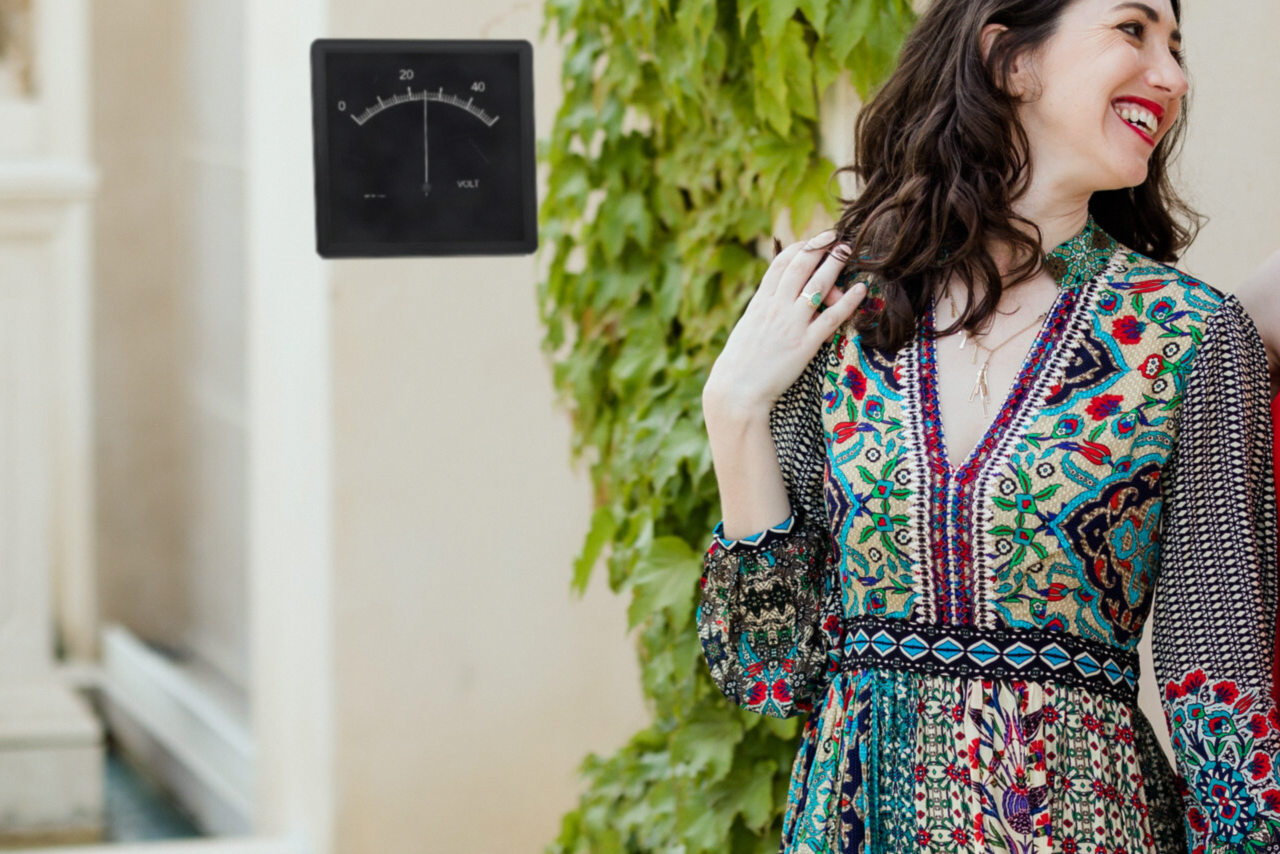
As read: **25** V
